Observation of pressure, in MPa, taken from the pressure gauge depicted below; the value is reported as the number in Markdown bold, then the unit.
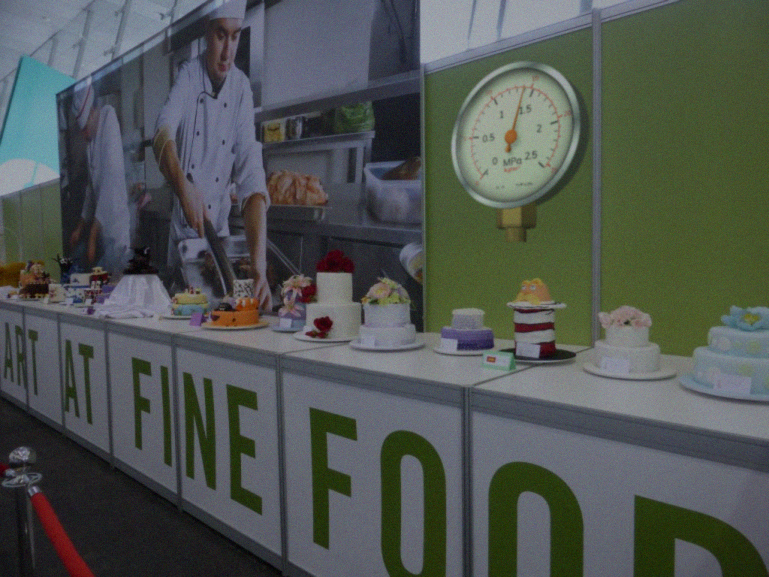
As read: **1.4** MPa
